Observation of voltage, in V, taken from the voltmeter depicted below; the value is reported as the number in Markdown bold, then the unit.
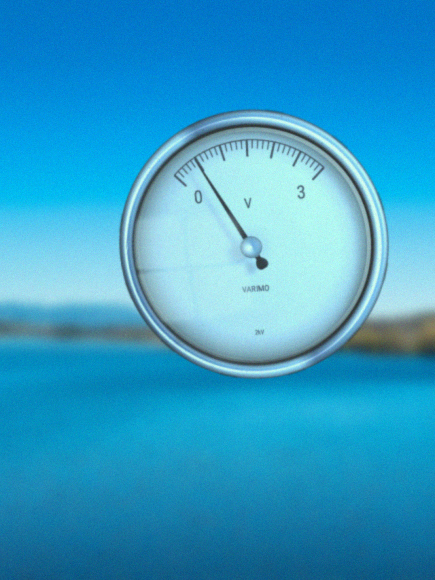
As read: **0.5** V
